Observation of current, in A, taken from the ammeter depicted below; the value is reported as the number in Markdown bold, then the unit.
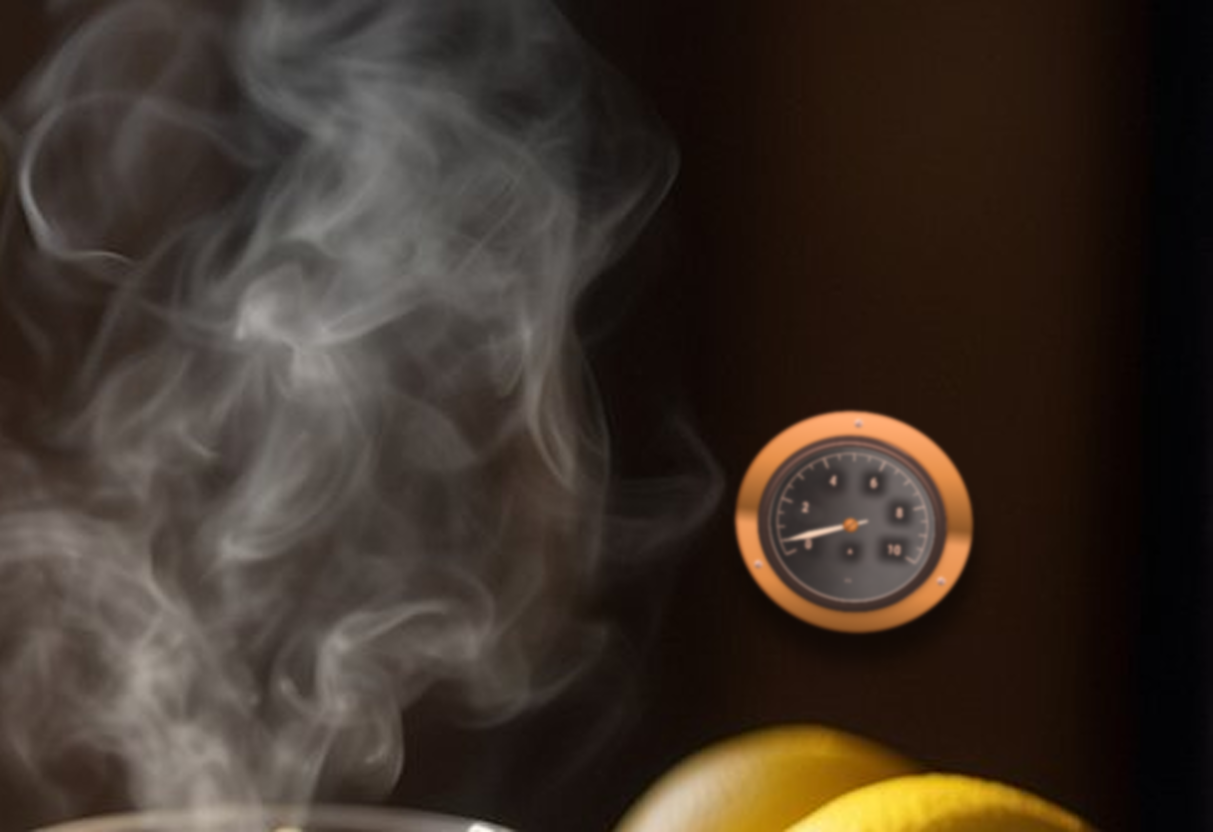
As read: **0.5** A
